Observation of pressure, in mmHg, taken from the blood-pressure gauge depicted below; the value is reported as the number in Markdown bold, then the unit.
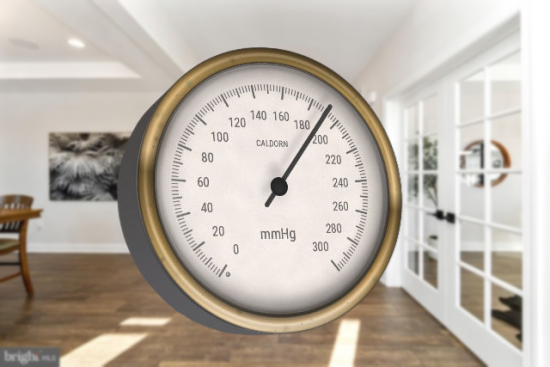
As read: **190** mmHg
